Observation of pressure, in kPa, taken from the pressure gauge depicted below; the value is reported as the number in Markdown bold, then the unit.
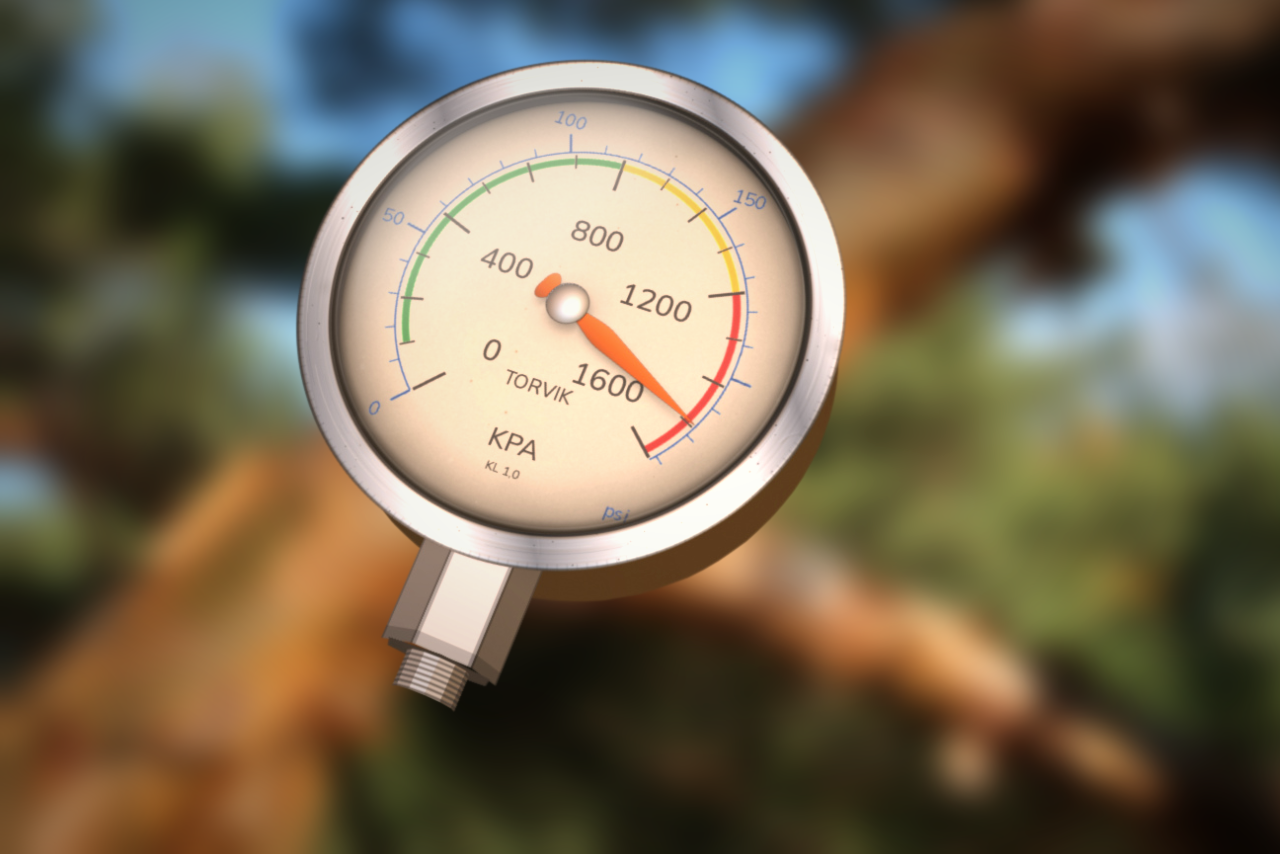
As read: **1500** kPa
